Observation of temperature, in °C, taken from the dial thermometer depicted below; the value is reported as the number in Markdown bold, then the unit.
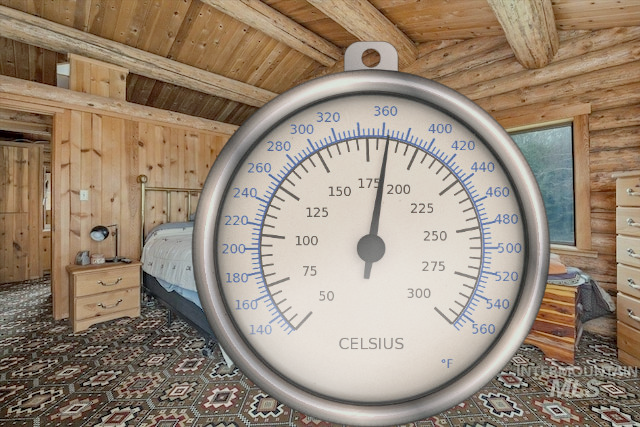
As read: **185** °C
